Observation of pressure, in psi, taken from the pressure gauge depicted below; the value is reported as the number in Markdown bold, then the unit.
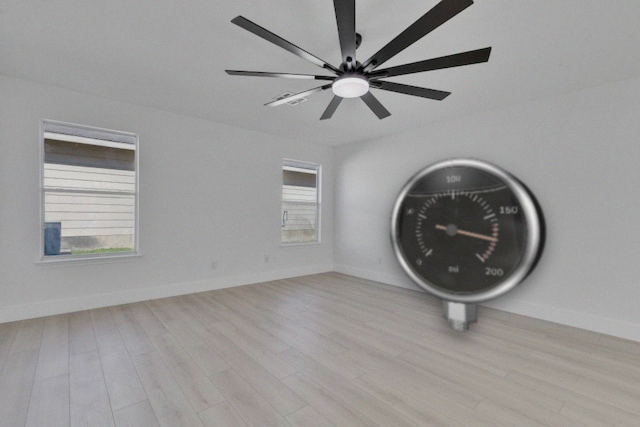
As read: **175** psi
